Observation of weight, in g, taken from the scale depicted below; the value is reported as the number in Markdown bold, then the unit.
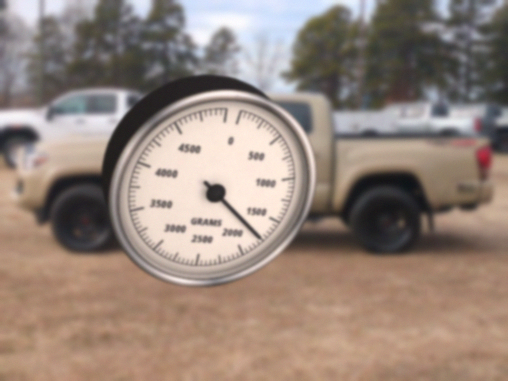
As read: **1750** g
